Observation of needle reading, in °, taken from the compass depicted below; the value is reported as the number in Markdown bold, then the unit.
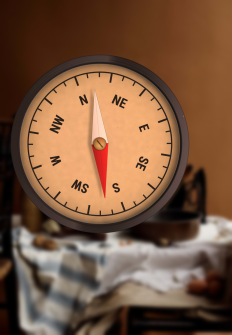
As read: **195** °
